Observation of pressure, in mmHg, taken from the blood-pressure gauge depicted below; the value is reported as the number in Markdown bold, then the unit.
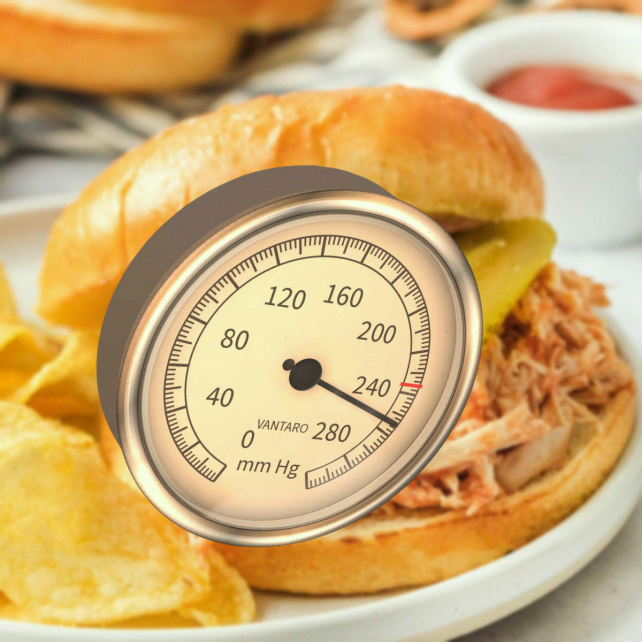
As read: **254** mmHg
